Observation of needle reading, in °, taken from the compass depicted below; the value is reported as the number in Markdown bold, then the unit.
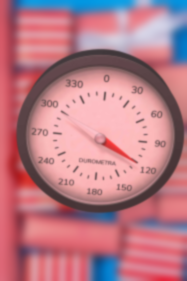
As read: **120** °
